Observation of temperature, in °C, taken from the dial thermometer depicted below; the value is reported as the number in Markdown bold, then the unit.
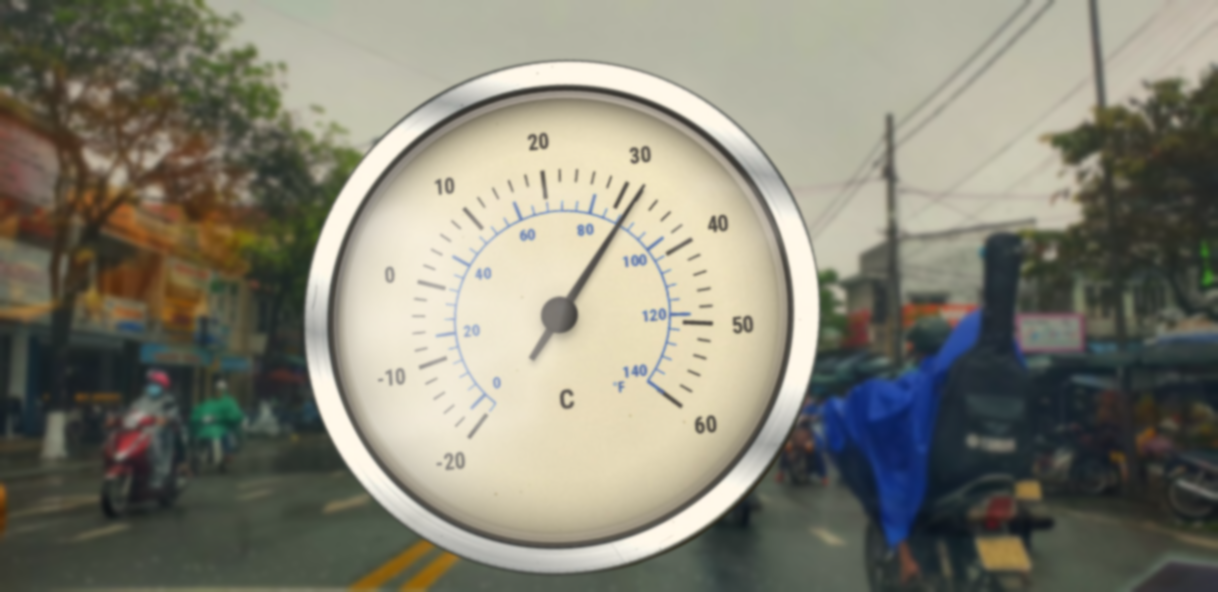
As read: **32** °C
